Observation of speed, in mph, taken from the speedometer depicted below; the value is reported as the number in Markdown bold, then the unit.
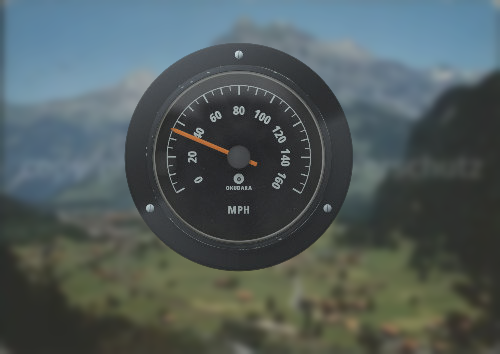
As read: **35** mph
